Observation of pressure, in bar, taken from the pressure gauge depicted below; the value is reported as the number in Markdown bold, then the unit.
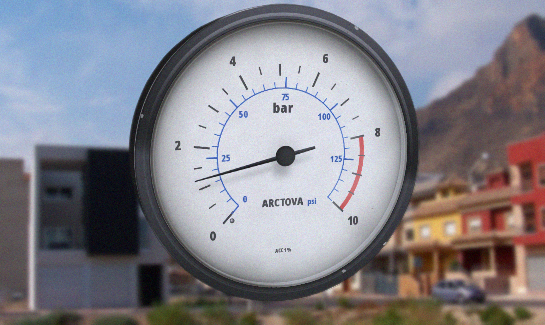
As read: **1.25** bar
